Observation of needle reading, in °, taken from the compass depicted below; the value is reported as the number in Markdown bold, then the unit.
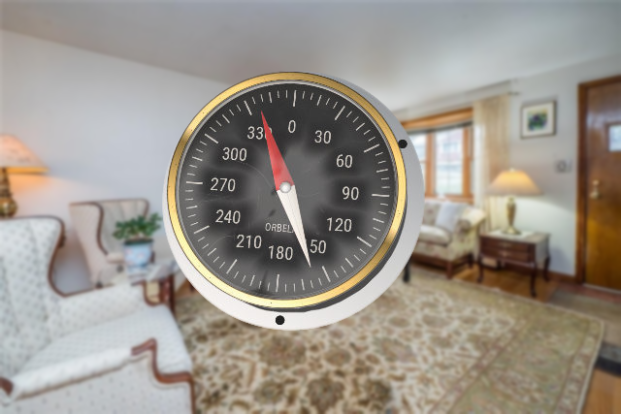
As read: **337.5** °
